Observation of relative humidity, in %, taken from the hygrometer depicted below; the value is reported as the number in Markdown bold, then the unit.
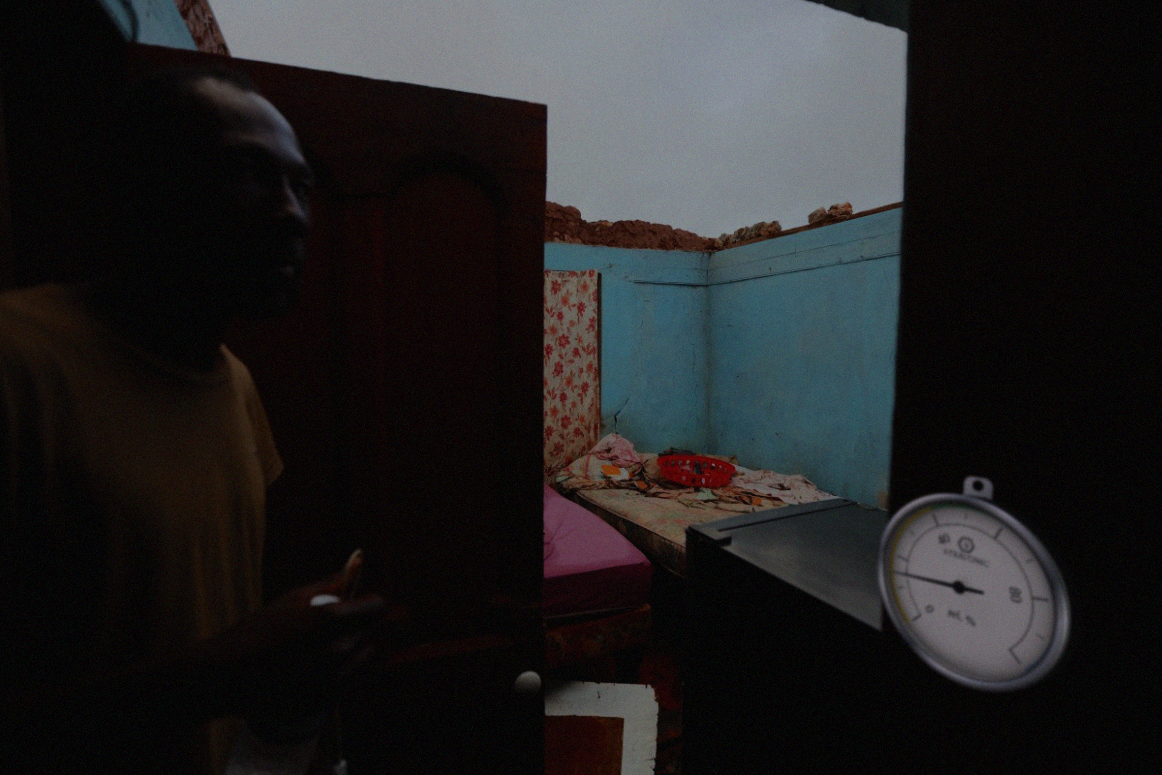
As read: **15** %
